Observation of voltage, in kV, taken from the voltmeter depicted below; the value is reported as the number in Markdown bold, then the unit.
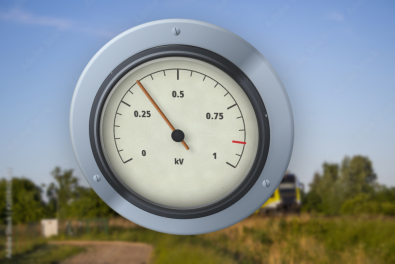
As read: **0.35** kV
